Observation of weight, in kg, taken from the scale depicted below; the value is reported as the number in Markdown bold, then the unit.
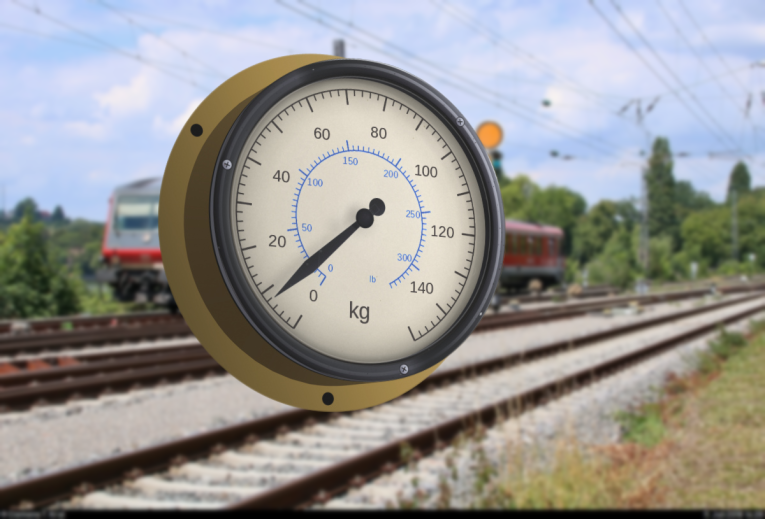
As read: **8** kg
